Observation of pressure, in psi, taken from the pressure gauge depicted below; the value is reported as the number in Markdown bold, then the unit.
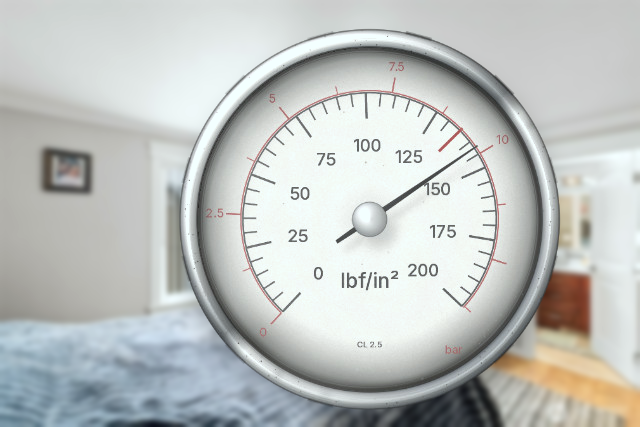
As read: **142.5** psi
